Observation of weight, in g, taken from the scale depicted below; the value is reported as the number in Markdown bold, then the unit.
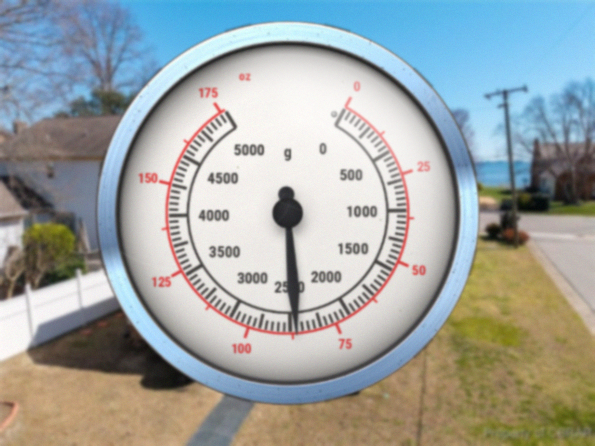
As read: **2450** g
